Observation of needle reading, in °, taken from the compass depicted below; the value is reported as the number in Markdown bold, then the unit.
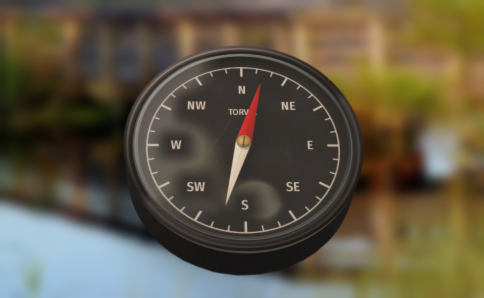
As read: **15** °
